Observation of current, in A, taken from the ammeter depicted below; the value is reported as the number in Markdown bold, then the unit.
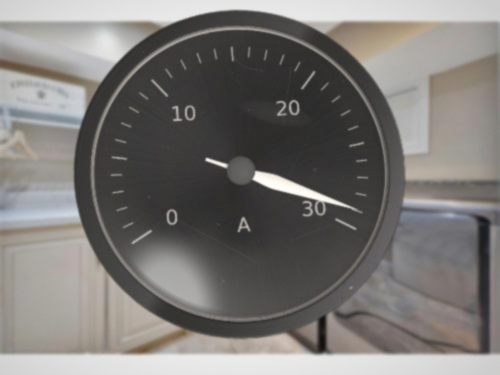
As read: **29** A
